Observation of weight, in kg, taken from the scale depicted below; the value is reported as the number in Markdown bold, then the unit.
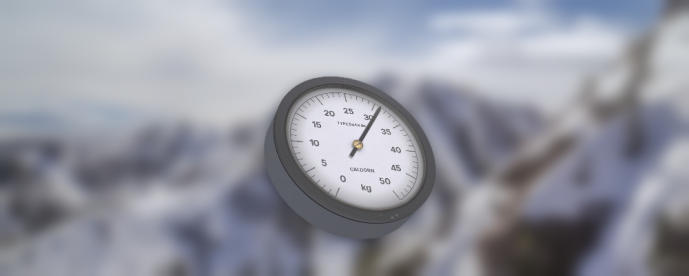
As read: **31** kg
